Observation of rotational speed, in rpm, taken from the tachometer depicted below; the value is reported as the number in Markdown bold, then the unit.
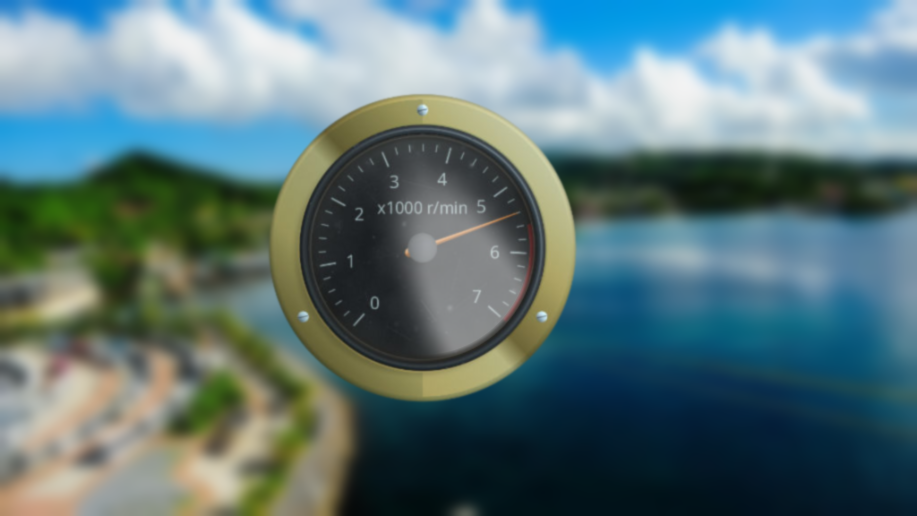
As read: **5400** rpm
